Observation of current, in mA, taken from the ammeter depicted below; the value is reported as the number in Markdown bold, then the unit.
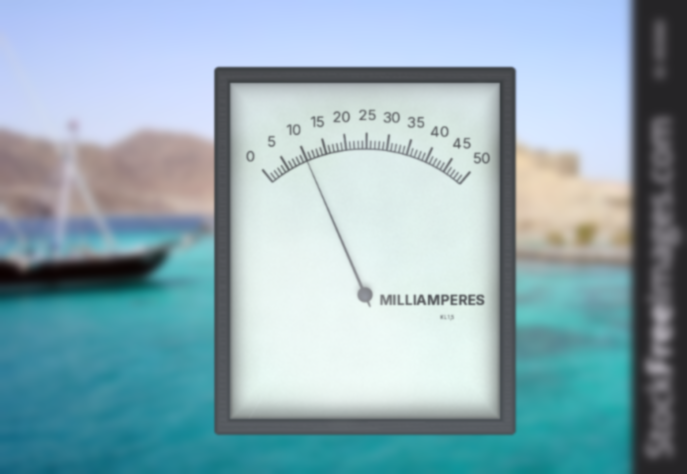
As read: **10** mA
